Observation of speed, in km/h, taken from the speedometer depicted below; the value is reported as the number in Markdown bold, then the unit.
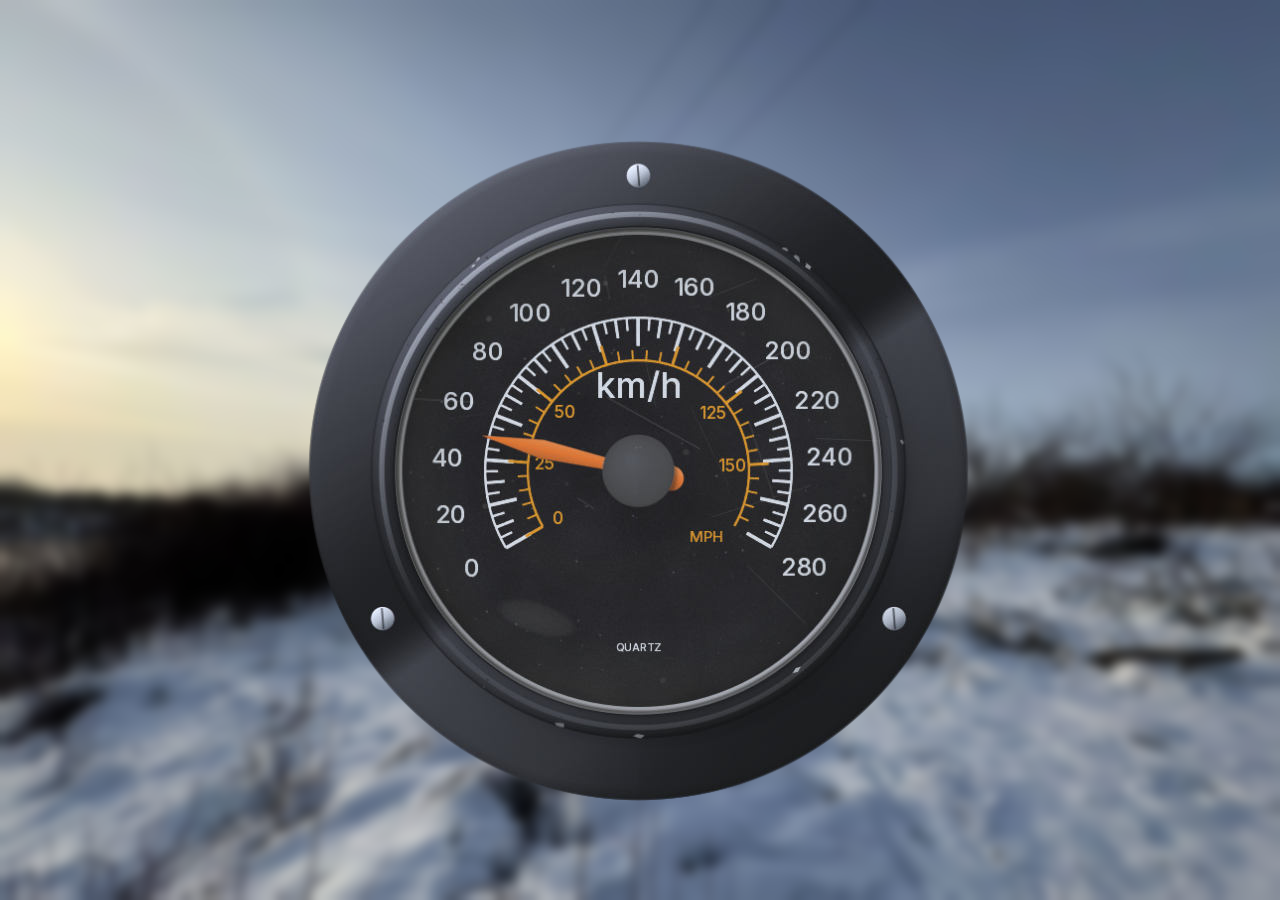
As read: **50** km/h
